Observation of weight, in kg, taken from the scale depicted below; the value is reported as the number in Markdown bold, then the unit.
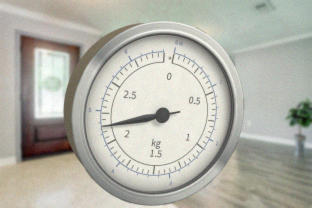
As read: **2.15** kg
